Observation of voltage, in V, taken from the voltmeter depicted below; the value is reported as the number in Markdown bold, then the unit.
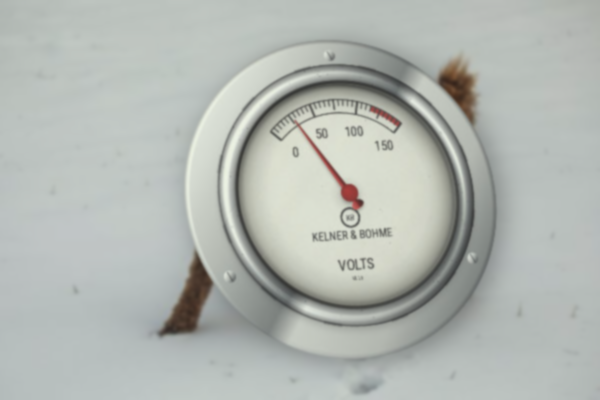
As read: **25** V
